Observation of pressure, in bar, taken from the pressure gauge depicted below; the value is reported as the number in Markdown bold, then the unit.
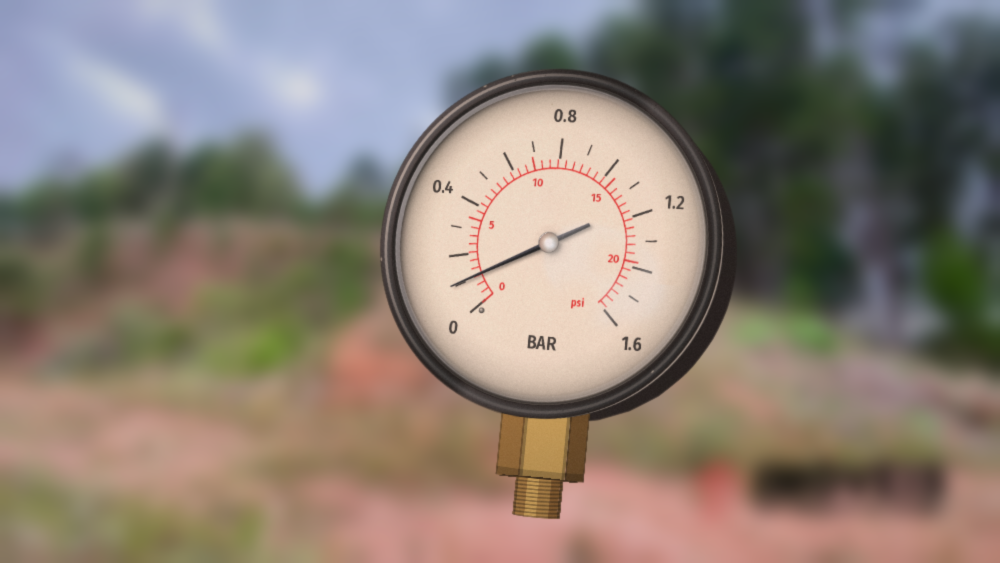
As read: **0.1** bar
